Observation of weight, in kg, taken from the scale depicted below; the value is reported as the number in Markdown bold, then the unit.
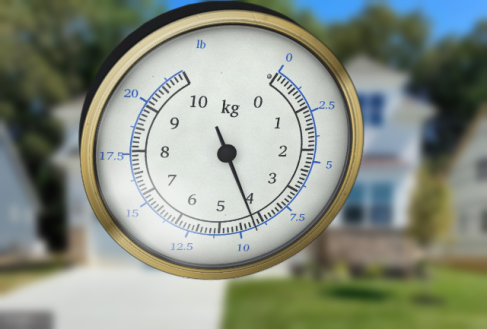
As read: **4.2** kg
